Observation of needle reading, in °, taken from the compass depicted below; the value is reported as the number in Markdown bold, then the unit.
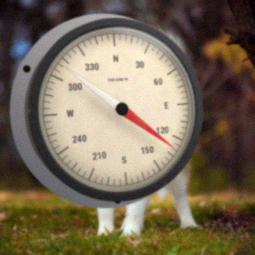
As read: **130** °
